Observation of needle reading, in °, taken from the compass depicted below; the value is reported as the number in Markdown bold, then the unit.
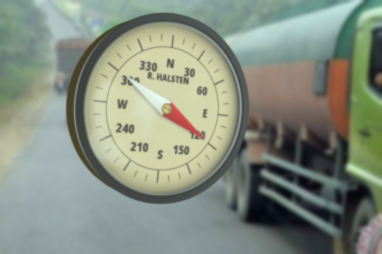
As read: **120** °
